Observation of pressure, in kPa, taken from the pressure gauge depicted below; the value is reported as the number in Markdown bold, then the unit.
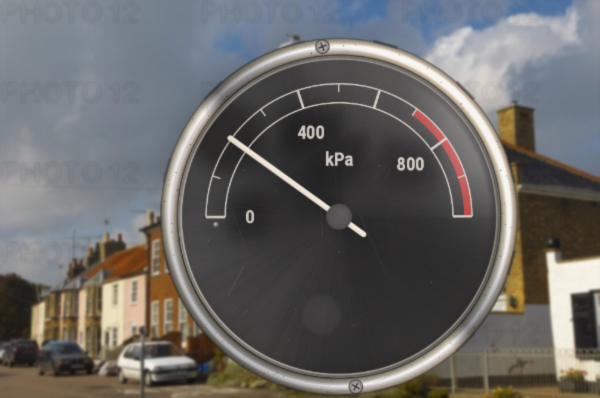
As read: **200** kPa
